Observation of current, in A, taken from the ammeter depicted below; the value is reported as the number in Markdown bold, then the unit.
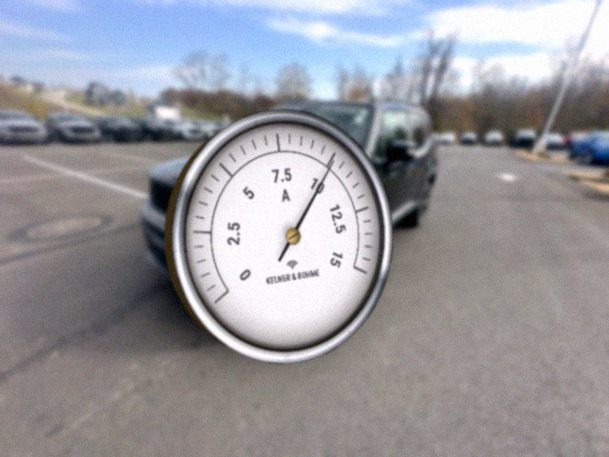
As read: **10** A
